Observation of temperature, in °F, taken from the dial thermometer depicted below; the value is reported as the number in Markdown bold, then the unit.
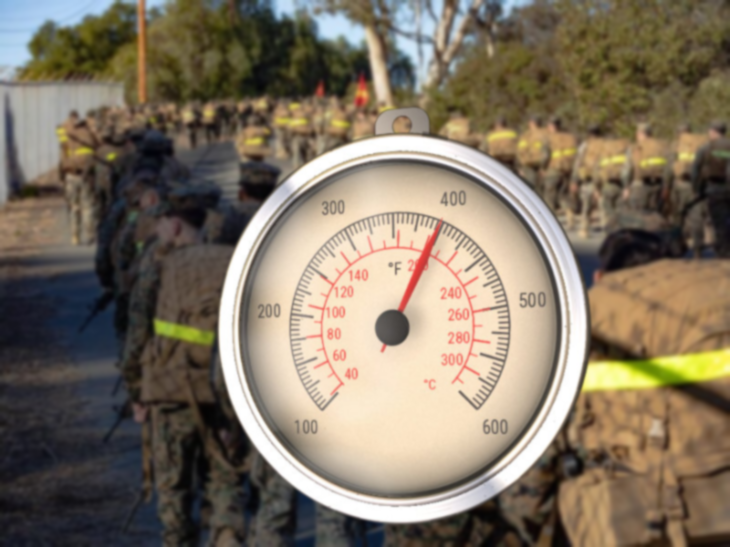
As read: **400** °F
